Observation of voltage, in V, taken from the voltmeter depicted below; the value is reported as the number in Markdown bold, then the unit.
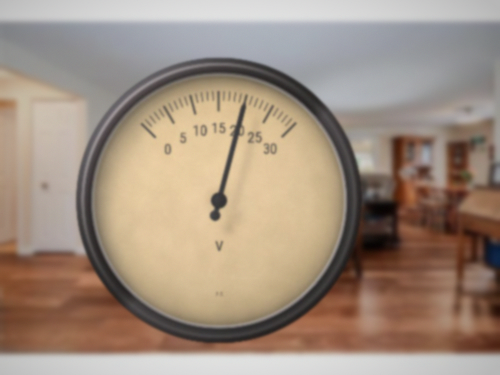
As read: **20** V
